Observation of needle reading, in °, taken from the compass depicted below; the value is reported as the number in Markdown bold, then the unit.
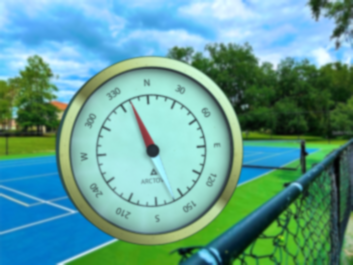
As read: **340** °
